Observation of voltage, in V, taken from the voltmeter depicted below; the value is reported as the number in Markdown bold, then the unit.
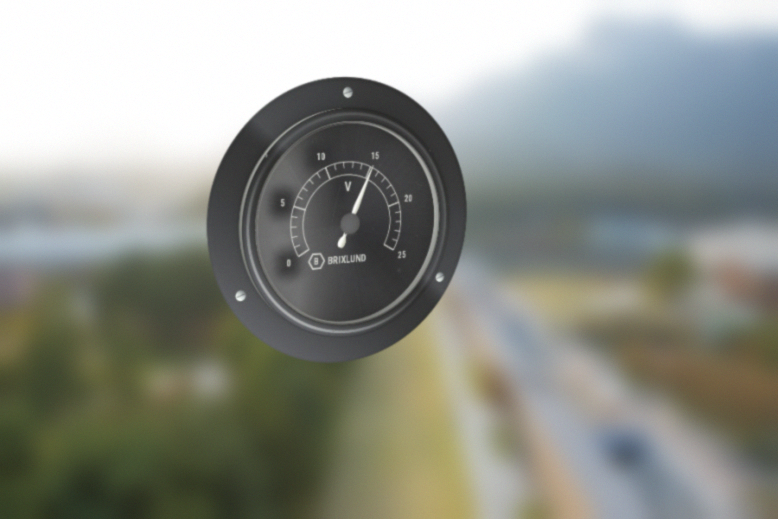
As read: **15** V
